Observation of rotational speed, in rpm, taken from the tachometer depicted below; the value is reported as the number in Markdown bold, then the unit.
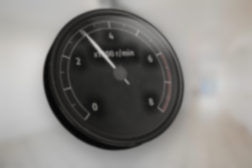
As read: **3000** rpm
